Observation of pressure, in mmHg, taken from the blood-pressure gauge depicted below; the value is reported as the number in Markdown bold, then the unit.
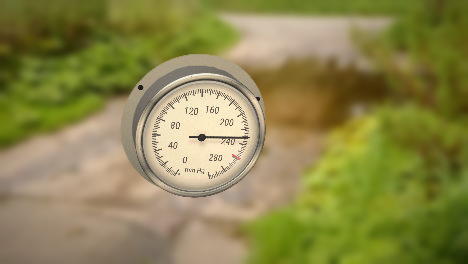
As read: **230** mmHg
